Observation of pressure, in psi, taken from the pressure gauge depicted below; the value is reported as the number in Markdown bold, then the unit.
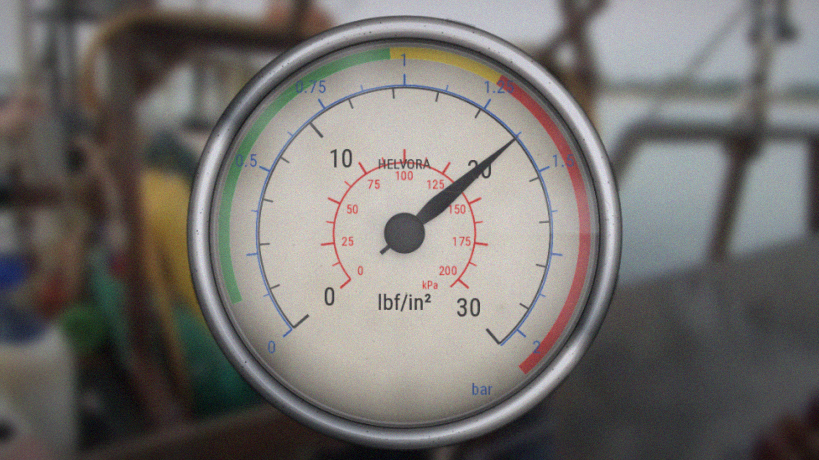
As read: **20** psi
